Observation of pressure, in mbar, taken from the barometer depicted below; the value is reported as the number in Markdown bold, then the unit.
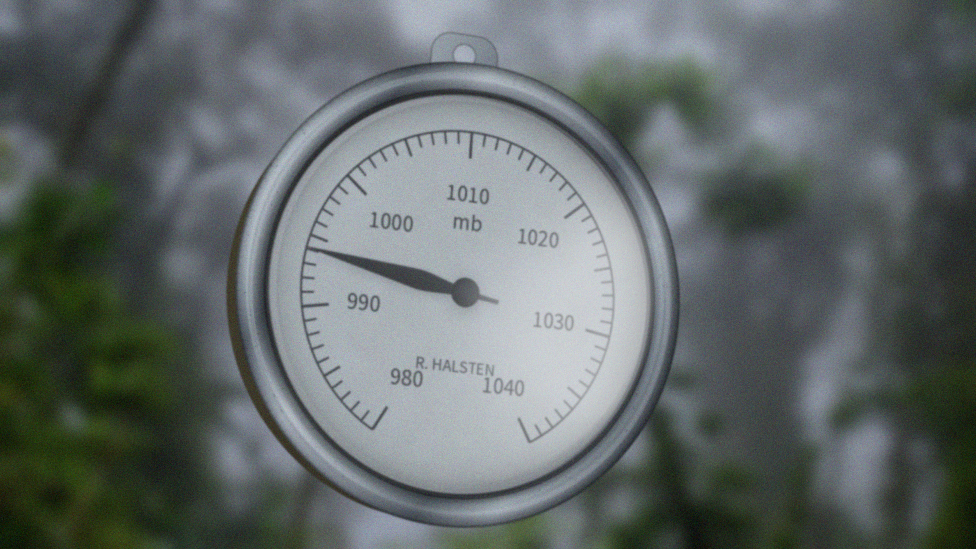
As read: **994** mbar
